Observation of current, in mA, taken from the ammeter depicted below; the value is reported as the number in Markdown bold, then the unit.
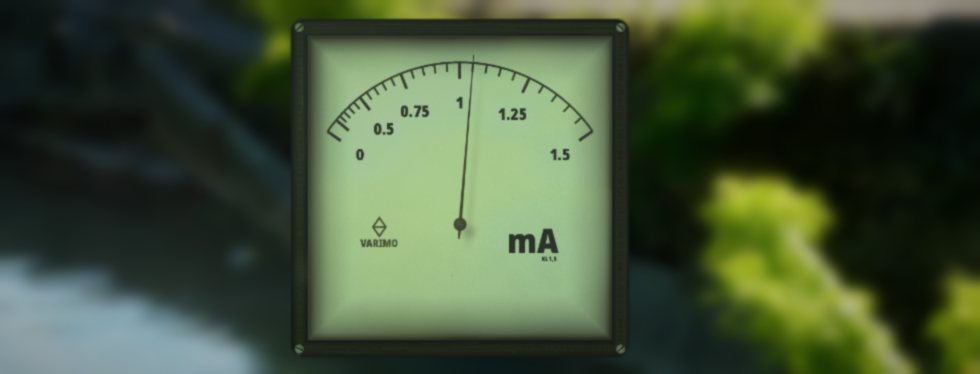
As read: **1.05** mA
